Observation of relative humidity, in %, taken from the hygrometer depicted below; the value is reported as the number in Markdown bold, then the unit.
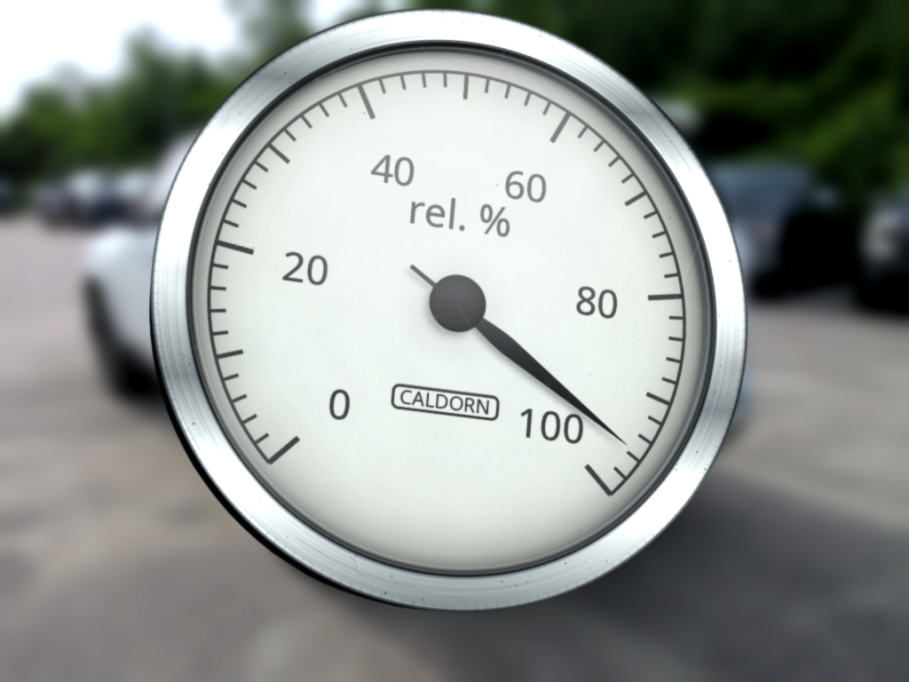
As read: **96** %
